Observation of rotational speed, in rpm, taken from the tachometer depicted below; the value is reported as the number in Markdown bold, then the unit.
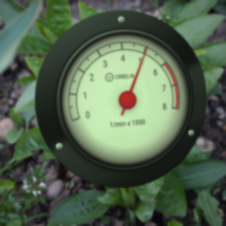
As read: **5000** rpm
